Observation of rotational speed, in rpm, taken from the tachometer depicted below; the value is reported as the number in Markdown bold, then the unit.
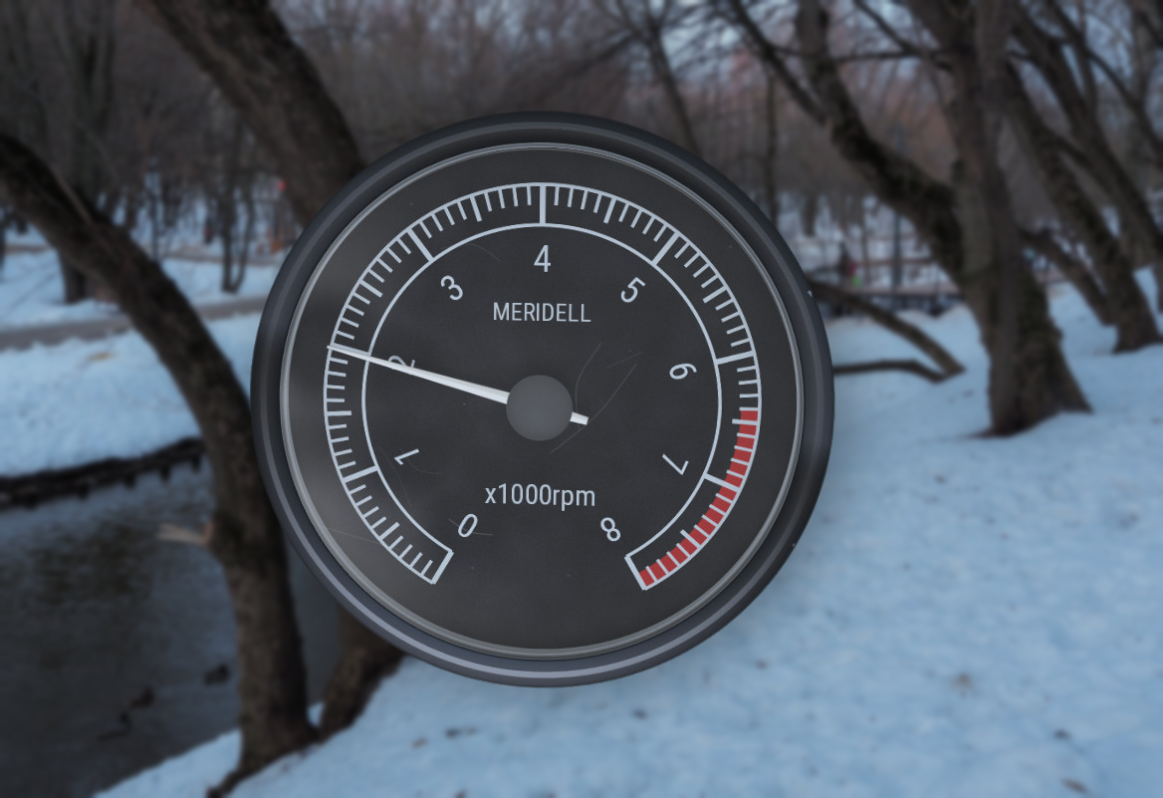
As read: **2000** rpm
